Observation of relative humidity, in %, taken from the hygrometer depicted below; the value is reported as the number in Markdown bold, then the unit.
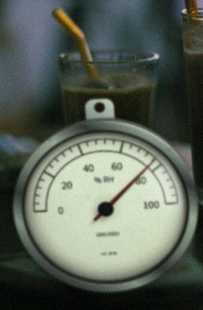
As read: **76** %
